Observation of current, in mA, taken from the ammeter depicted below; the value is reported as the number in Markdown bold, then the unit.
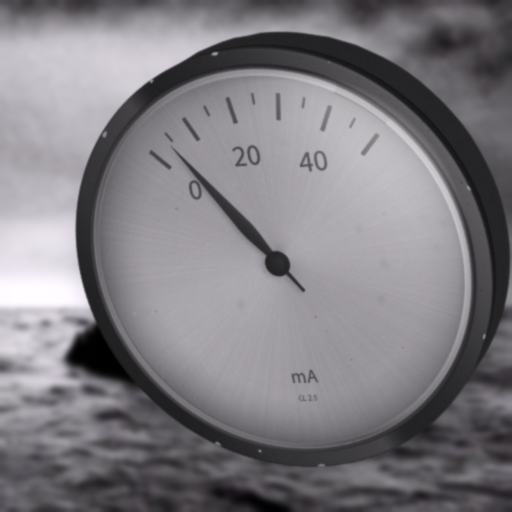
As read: **5** mA
